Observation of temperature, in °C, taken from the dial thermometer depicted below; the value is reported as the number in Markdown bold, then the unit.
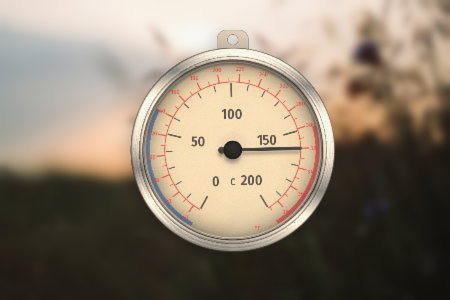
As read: **160** °C
